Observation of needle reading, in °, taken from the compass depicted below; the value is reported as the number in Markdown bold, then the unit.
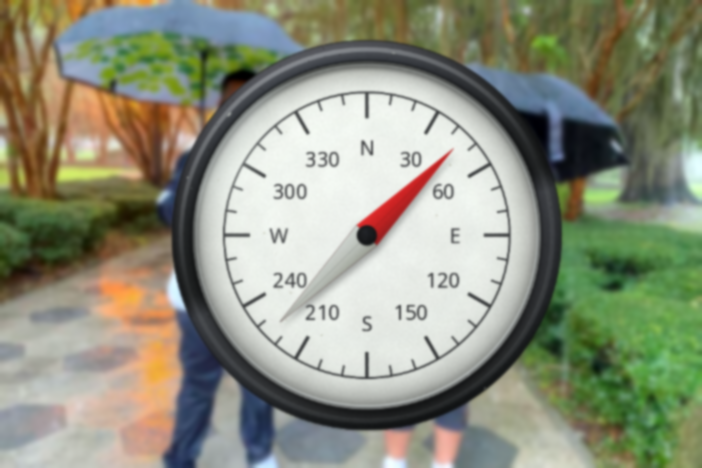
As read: **45** °
